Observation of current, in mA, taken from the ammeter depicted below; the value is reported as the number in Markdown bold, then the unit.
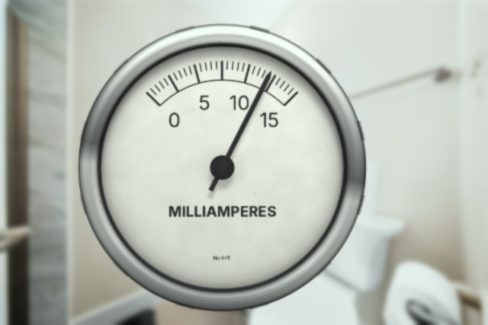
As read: **12** mA
